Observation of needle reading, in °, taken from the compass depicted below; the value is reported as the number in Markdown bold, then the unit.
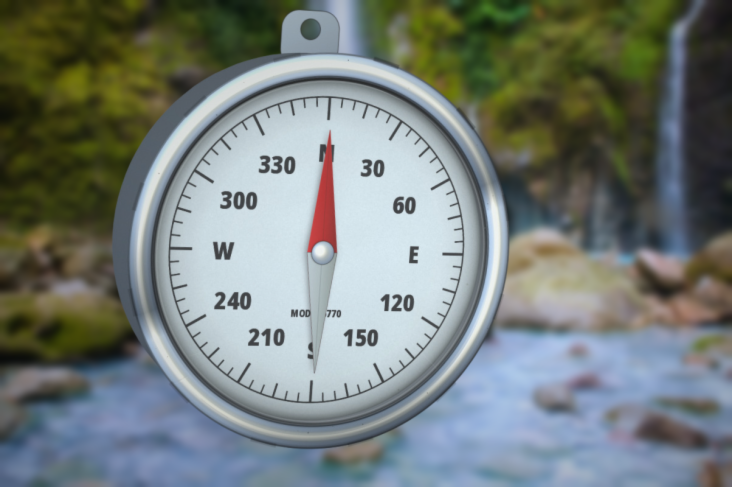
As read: **0** °
